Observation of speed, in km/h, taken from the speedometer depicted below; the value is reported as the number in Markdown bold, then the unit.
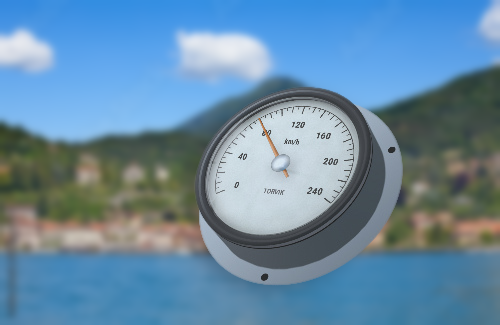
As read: **80** km/h
